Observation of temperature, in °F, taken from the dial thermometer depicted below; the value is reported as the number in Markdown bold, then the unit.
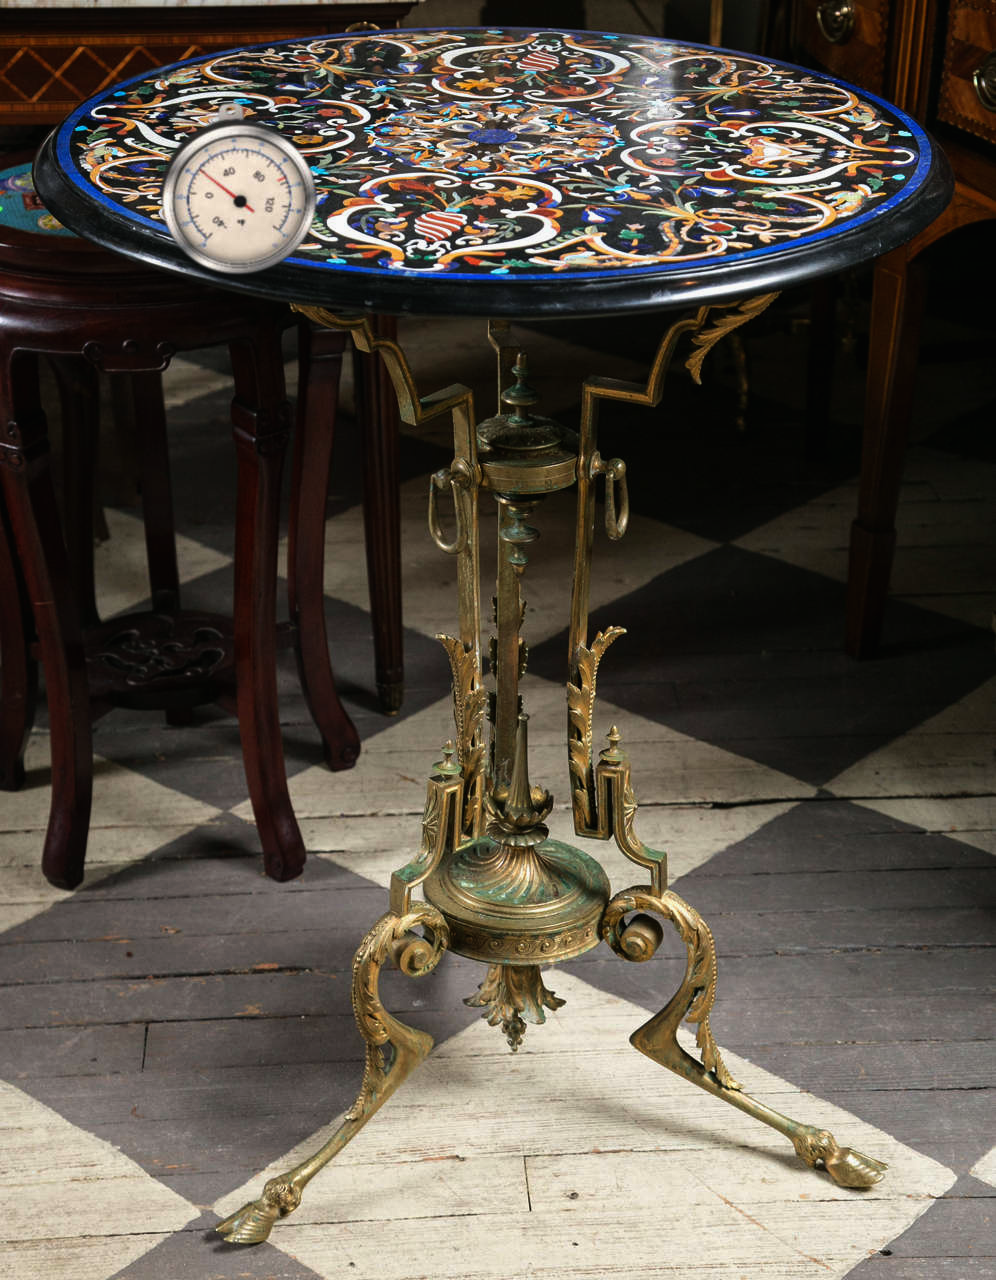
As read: **20** °F
